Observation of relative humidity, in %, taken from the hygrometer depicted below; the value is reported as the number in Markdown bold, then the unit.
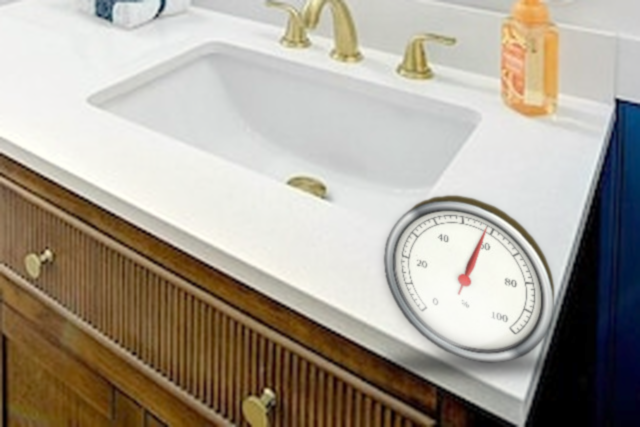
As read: **58** %
